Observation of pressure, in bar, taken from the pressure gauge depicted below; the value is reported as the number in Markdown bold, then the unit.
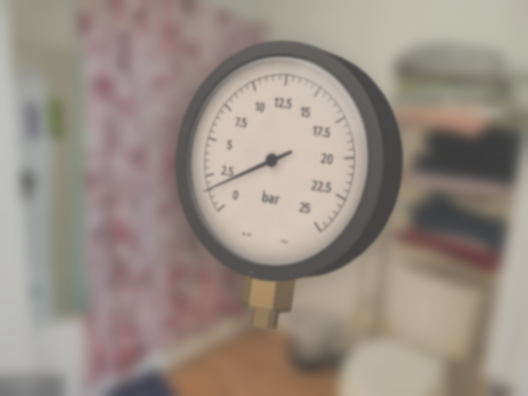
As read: **1.5** bar
